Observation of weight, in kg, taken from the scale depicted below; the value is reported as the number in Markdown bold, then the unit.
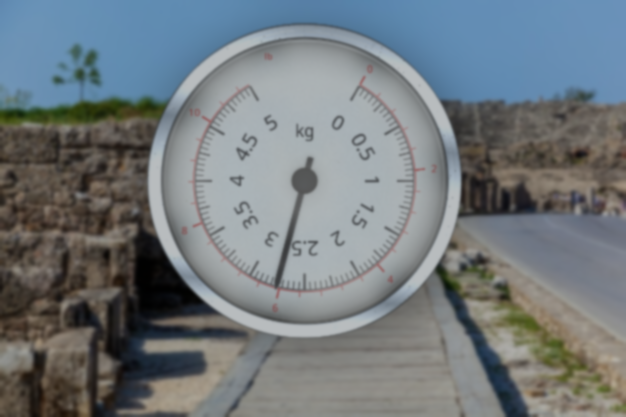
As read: **2.75** kg
